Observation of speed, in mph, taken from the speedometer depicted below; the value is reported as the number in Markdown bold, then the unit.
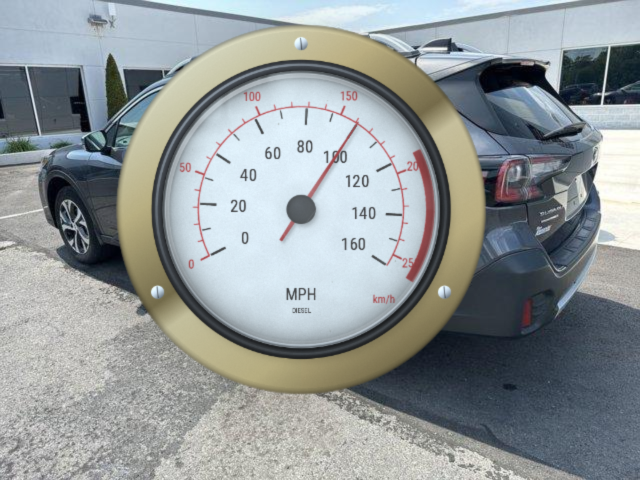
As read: **100** mph
